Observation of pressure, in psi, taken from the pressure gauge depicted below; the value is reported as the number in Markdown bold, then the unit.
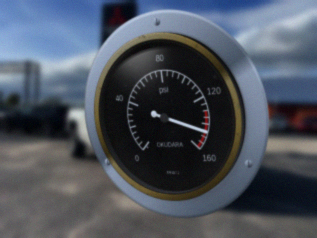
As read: **145** psi
